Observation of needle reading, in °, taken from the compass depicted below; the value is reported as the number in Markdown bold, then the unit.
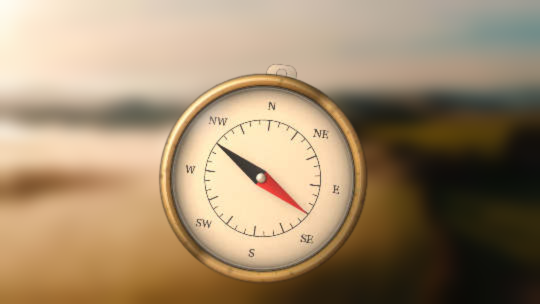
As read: **120** °
